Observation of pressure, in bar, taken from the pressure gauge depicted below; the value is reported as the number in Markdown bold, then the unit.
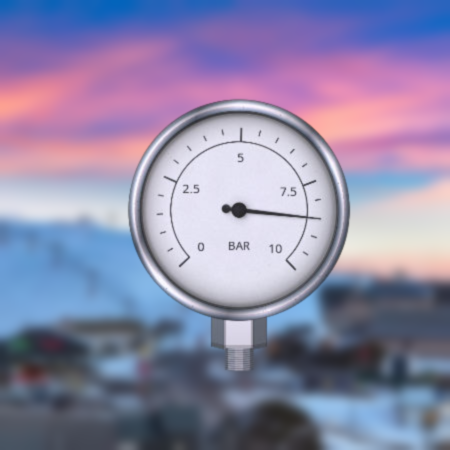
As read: **8.5** bar
